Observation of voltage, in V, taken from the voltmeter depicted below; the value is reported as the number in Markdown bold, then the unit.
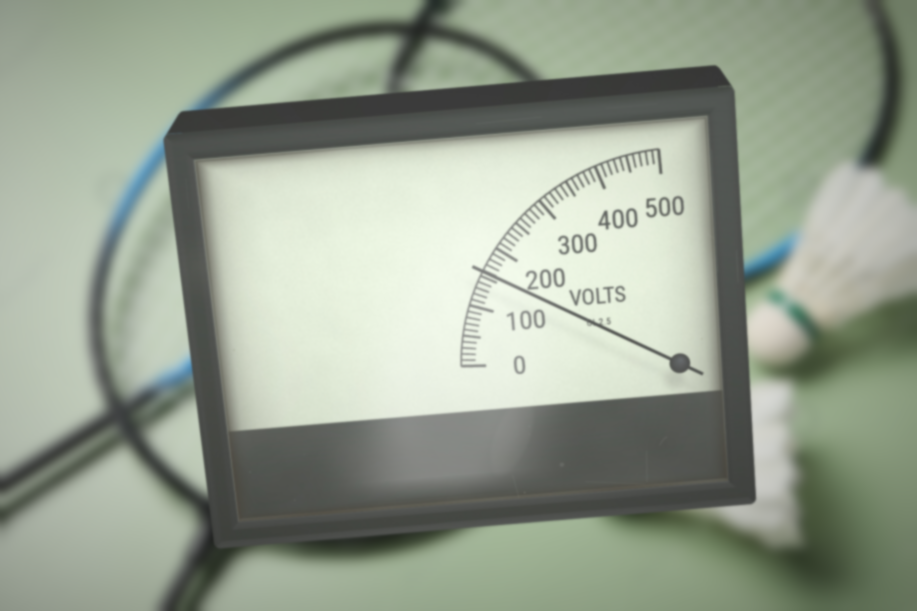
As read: **160** V
